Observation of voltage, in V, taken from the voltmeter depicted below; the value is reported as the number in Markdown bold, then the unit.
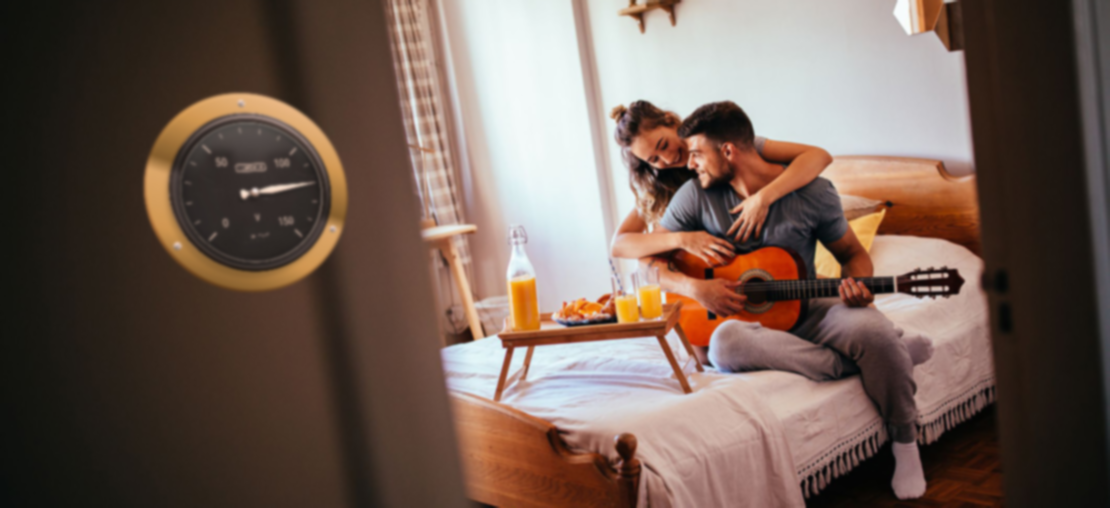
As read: **120** V
